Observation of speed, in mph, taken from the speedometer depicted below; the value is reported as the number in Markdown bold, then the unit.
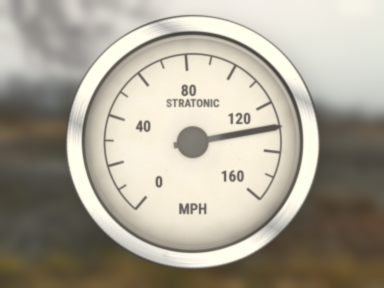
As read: **130** mph
